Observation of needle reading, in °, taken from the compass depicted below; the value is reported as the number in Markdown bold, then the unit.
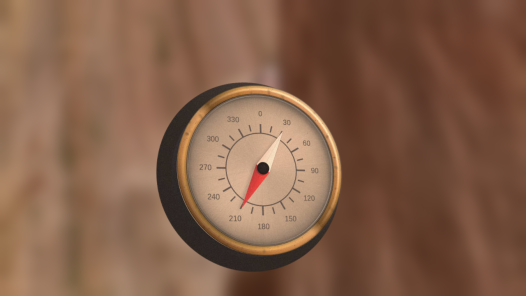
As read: **210** °
